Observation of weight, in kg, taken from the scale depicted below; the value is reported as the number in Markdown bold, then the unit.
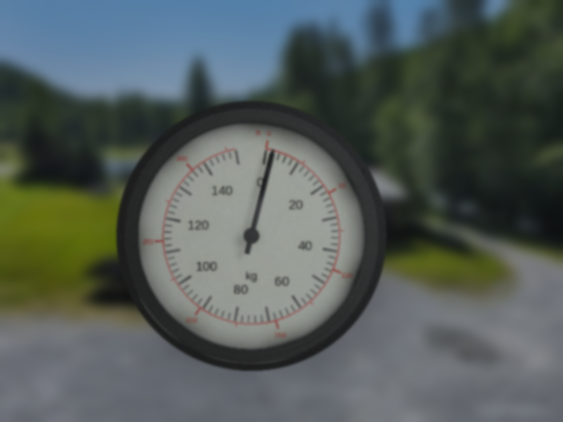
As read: **2** kg
